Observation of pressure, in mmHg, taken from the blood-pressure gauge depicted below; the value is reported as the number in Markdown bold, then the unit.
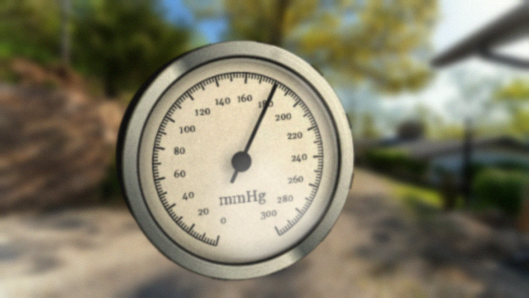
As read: **180** mmHg
